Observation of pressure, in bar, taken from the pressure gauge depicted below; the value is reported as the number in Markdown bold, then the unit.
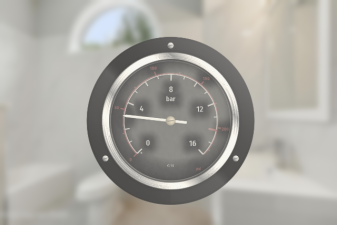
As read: **3** bar
